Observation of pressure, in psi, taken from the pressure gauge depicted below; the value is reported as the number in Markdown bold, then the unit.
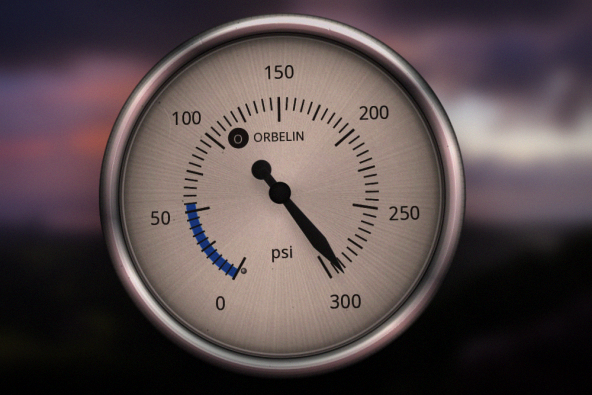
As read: **292.5** psi
